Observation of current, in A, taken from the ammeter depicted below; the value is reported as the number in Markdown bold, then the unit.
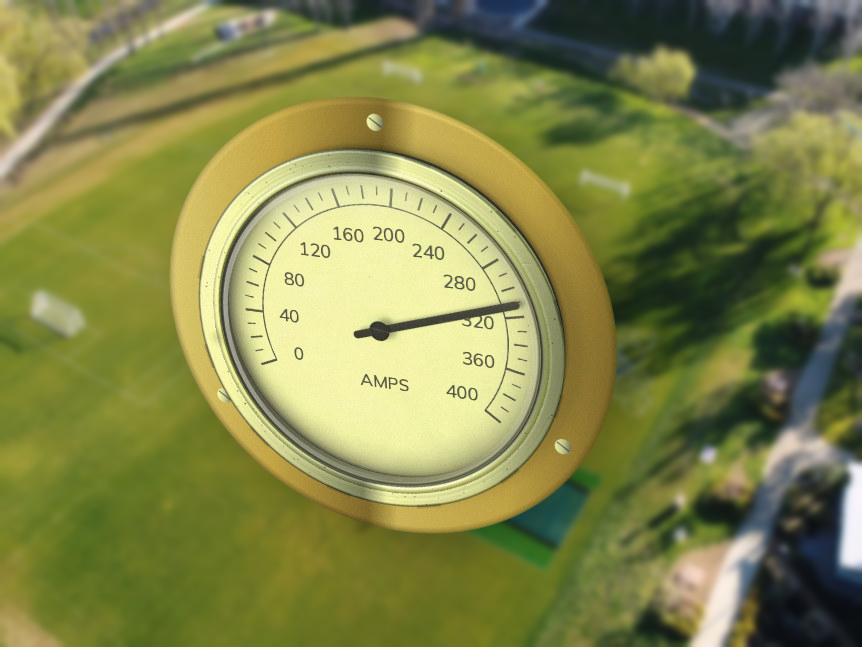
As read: **310** A
